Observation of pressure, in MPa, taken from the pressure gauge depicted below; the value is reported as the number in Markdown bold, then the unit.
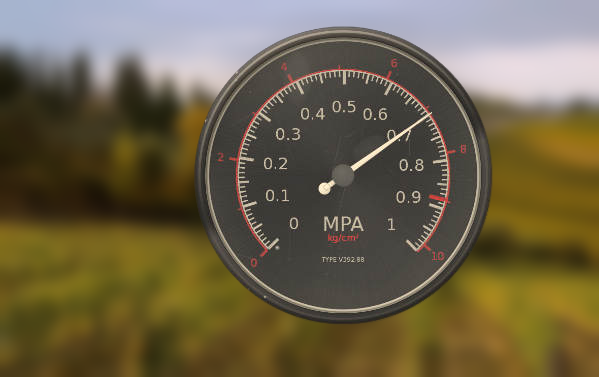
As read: **0.7** MPa
